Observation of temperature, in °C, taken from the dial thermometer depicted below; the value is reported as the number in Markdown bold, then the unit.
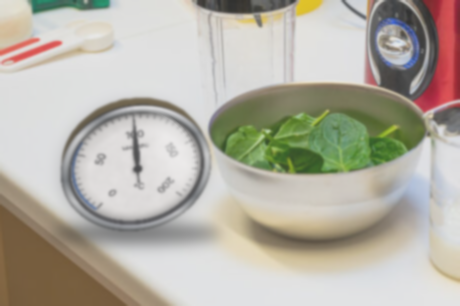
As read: **100** °C
